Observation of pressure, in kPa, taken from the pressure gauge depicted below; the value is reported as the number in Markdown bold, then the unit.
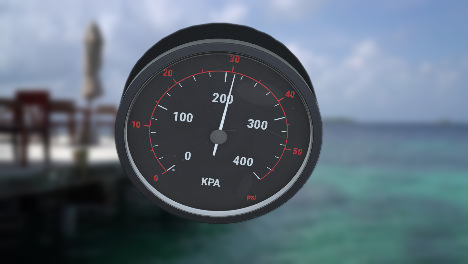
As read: **210** kPa
